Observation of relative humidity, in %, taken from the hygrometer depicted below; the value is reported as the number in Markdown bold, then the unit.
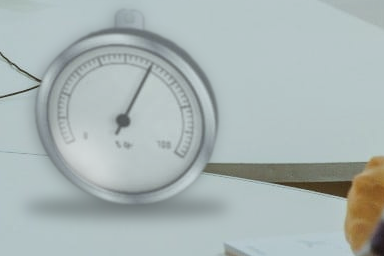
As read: **60** %
